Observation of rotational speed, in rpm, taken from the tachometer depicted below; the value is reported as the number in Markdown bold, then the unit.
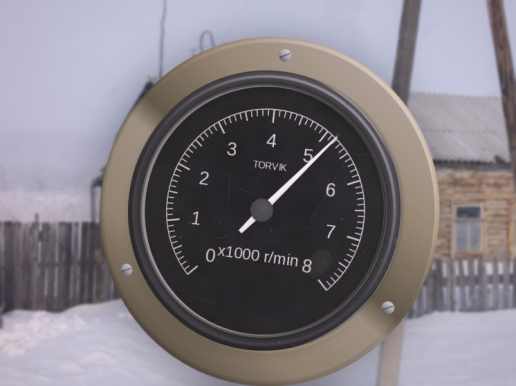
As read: **5200** rpm
